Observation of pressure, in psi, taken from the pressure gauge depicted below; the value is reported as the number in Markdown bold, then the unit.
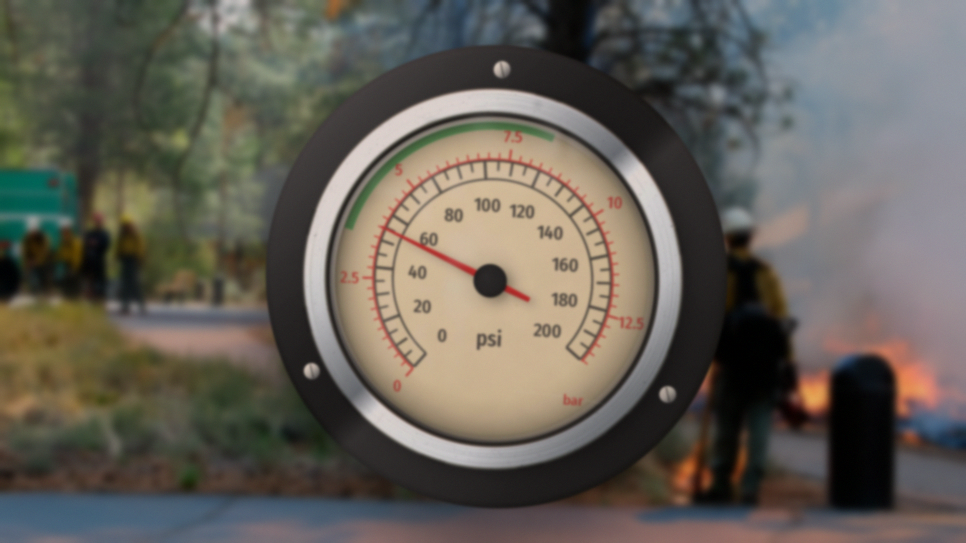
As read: **55** psi
